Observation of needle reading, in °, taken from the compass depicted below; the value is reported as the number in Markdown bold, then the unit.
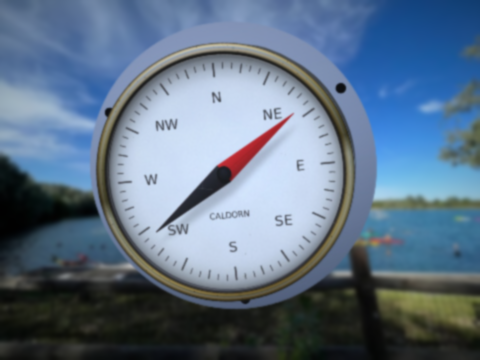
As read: **55** °
